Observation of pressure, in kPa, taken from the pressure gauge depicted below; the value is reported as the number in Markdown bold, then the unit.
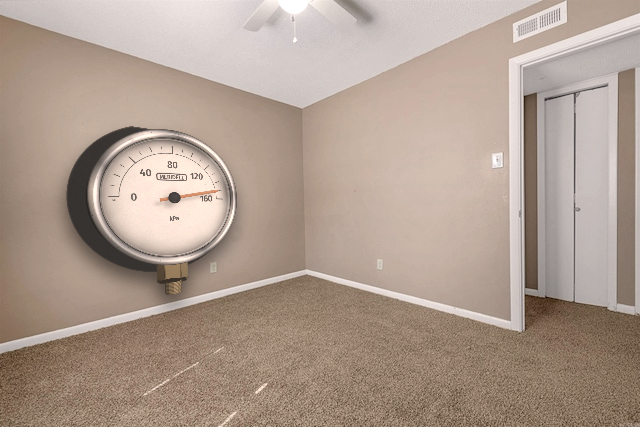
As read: **150** kPa
